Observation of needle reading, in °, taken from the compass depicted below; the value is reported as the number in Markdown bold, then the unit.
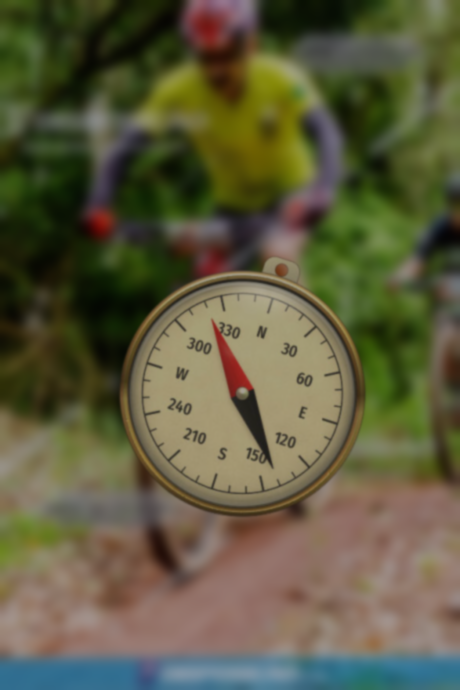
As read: **320** °
